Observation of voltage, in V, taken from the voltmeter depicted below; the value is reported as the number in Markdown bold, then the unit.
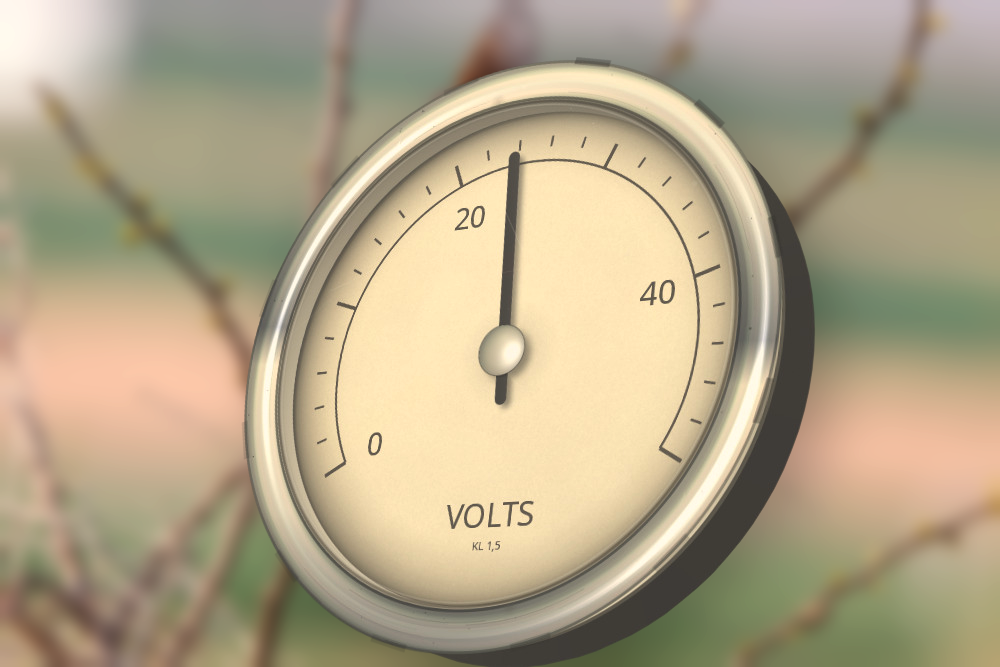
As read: **24** V
